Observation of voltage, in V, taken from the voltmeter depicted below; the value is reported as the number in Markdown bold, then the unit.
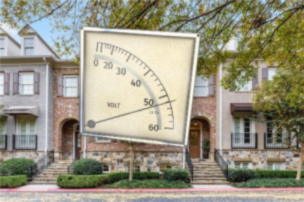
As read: **52** V
